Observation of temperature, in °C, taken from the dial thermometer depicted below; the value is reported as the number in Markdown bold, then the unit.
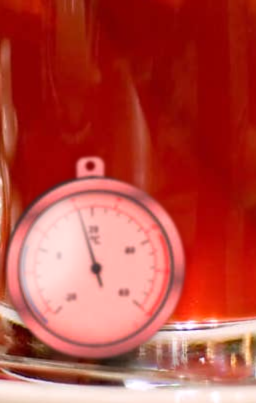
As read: **16** °C
